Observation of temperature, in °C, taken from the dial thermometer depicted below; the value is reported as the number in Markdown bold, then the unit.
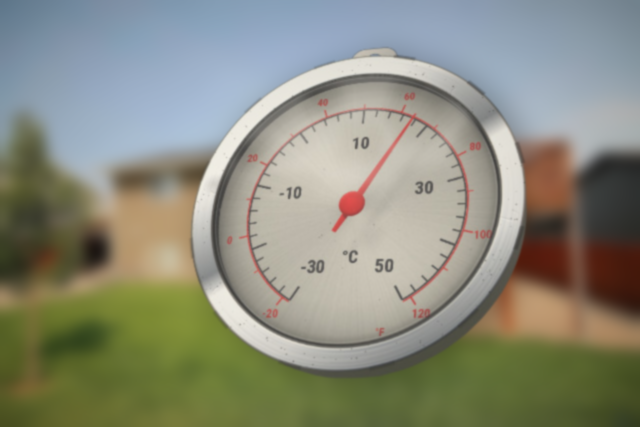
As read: **18** °C
